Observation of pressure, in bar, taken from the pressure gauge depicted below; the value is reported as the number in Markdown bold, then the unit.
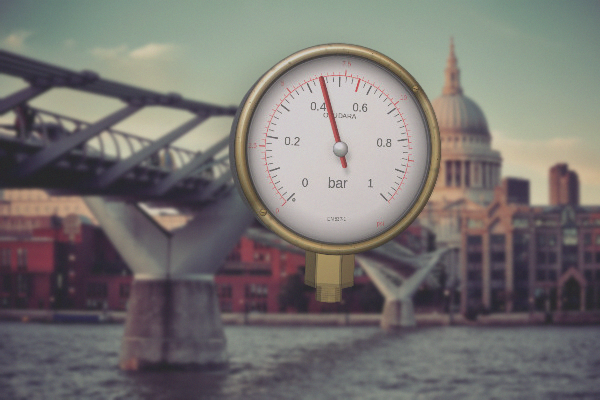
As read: **0.44** bar
